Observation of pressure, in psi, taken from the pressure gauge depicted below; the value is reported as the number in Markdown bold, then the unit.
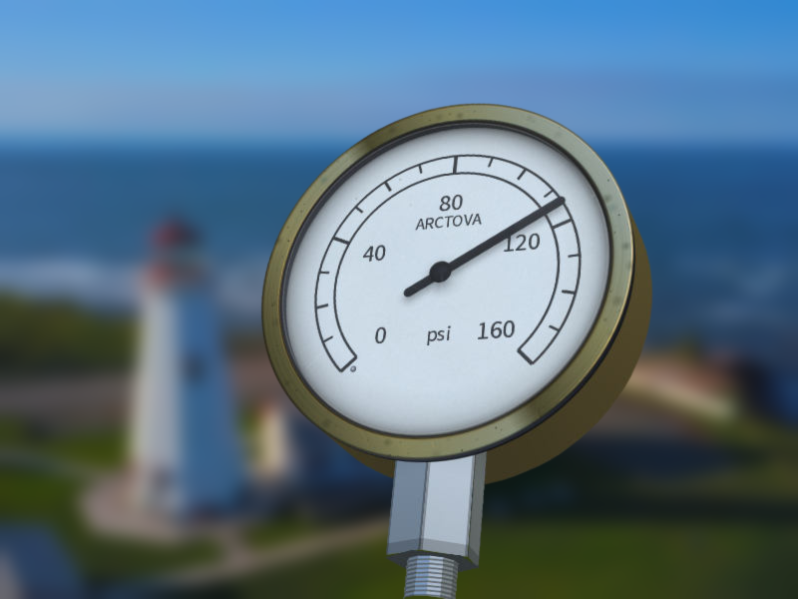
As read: **115** psi
